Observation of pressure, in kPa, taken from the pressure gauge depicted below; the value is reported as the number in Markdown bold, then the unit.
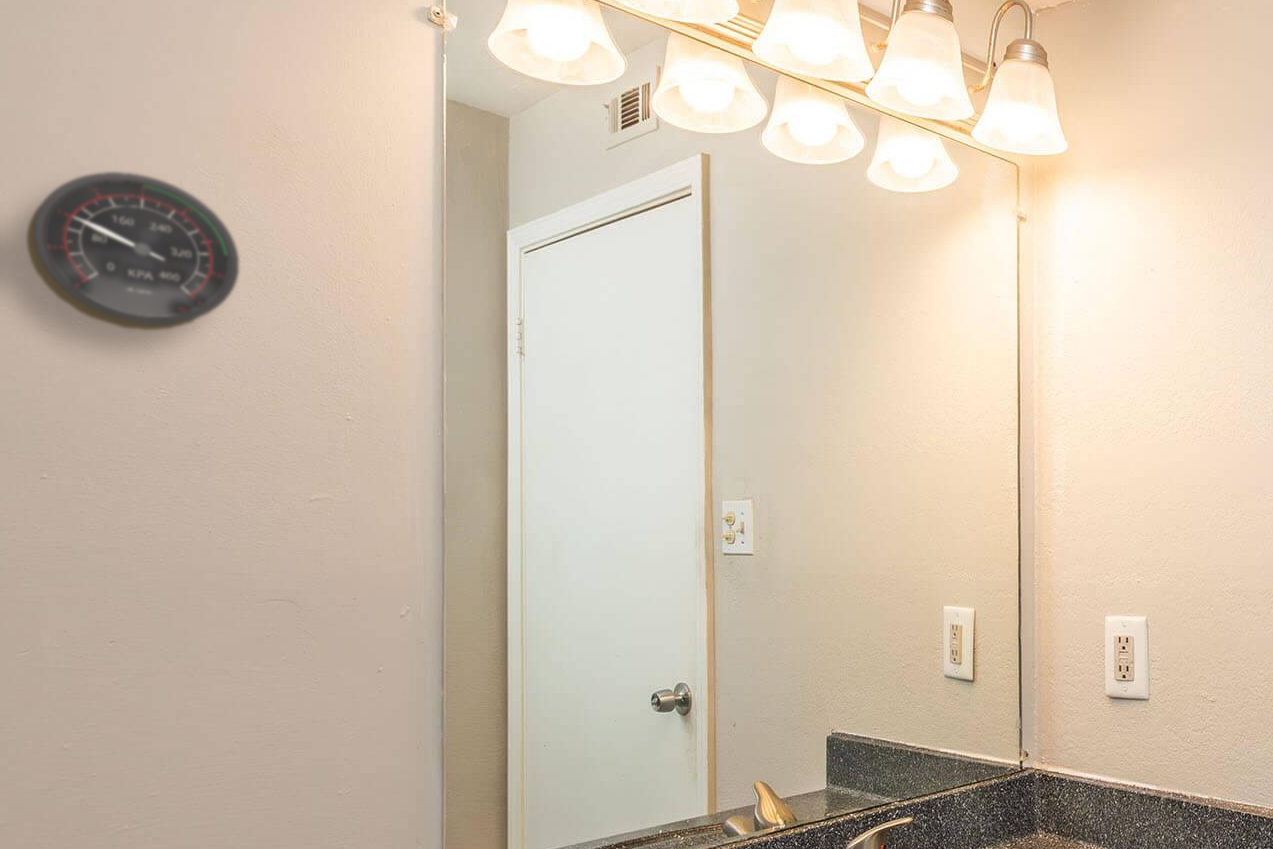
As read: **100** kPa
